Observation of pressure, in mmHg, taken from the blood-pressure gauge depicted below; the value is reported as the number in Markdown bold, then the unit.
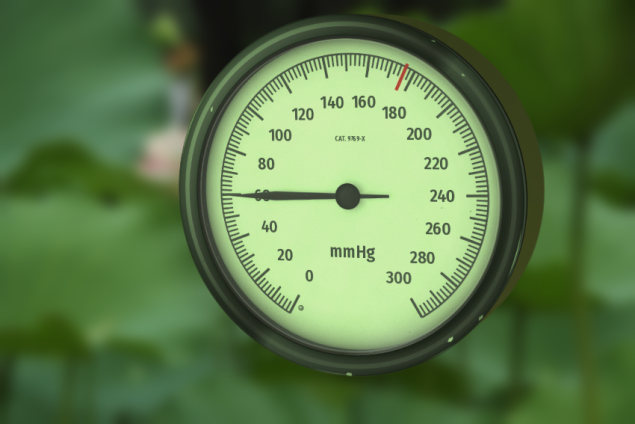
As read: **60** mmHg
